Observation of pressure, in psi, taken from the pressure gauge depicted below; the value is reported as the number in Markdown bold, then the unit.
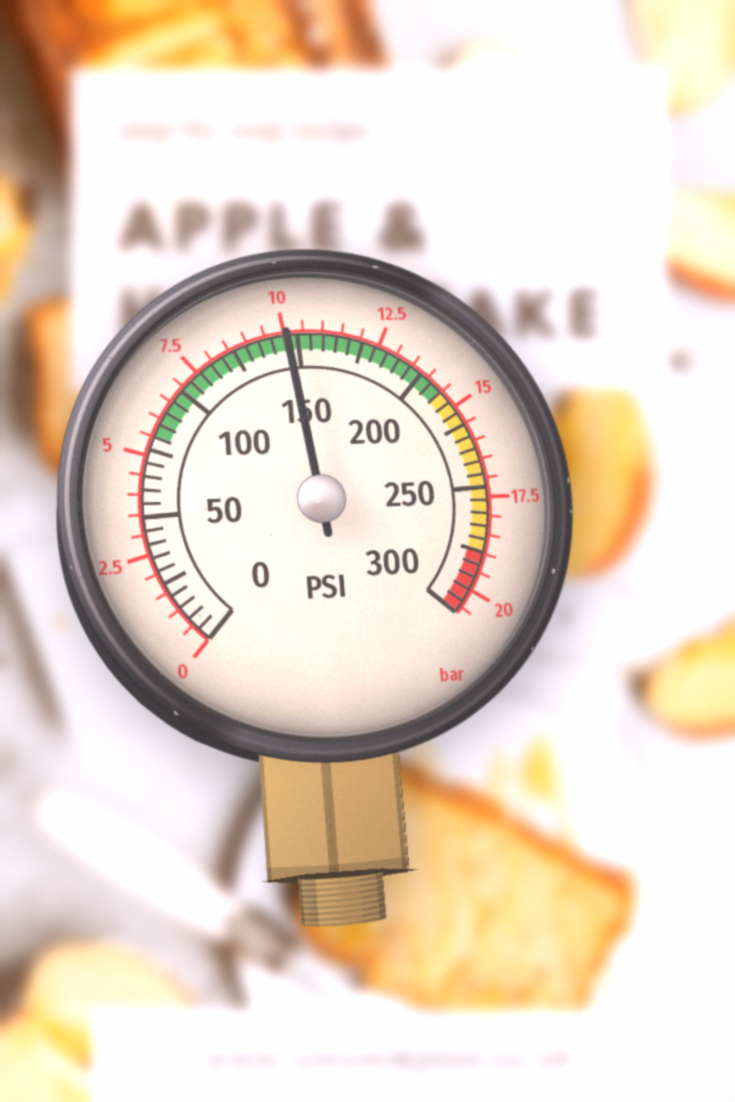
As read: **145** psi
